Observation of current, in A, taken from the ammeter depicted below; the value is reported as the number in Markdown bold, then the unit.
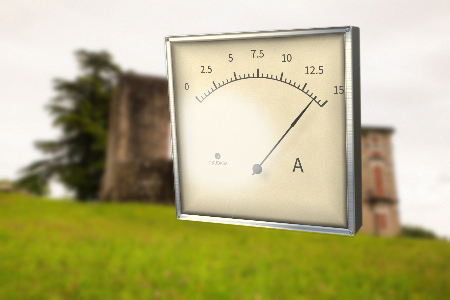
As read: **14** A
